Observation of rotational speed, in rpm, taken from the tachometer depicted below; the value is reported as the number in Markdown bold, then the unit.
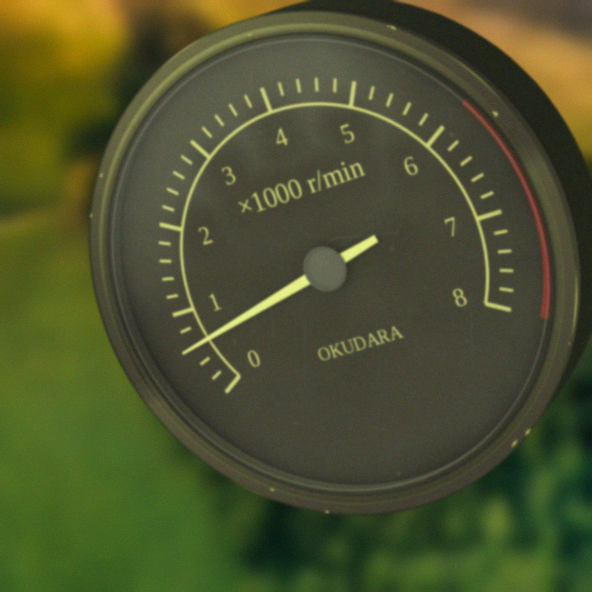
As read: **600** rpm
